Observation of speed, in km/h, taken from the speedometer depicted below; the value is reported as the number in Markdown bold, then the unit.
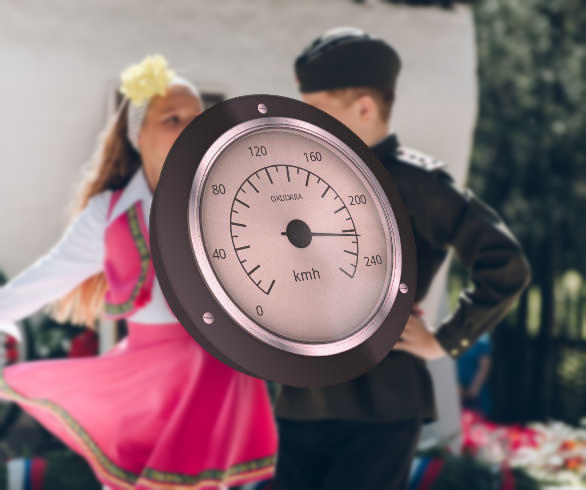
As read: **225** km/h
